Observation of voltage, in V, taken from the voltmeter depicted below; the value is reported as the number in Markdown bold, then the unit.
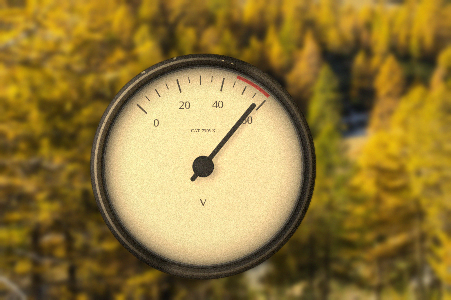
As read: **57.5** V
